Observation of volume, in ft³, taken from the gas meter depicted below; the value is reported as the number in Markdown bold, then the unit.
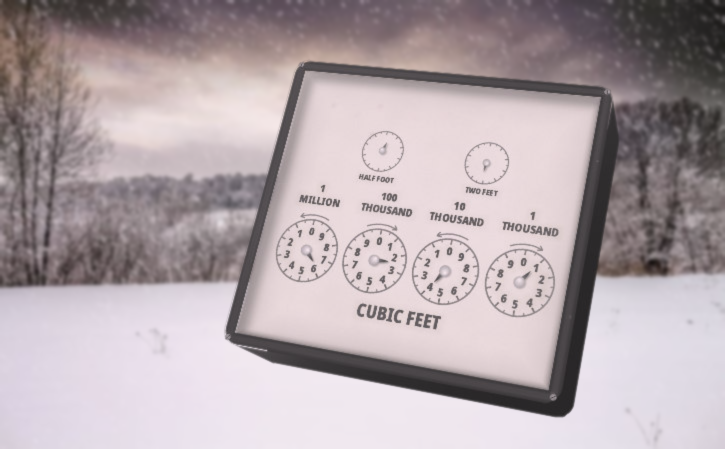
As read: **624100** ft³
